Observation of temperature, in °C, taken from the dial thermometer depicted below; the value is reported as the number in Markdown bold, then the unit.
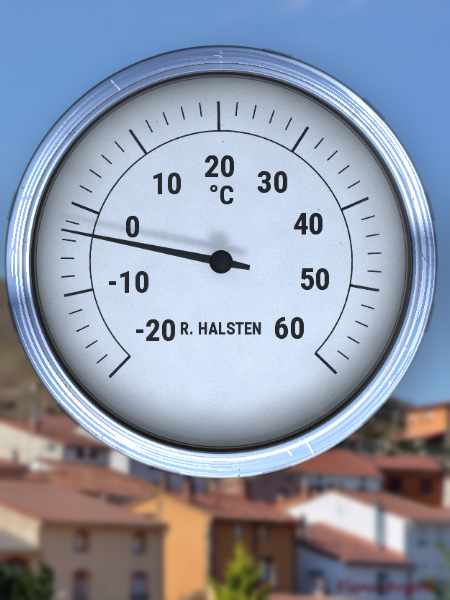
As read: **-3** °C
